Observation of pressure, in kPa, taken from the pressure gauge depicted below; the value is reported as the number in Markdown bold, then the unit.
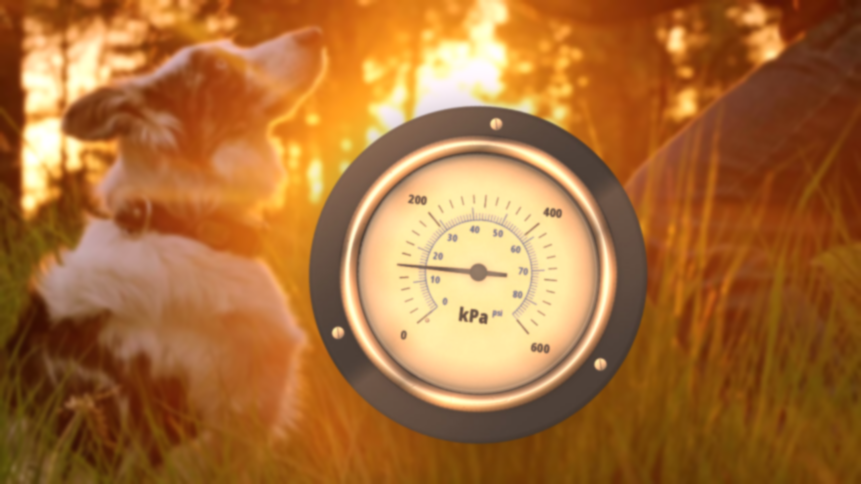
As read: **100** kPa
